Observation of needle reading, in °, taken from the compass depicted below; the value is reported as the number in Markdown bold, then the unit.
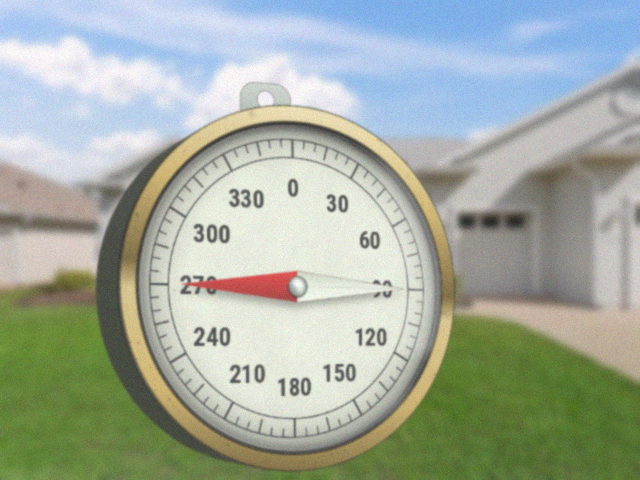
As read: **270** °
